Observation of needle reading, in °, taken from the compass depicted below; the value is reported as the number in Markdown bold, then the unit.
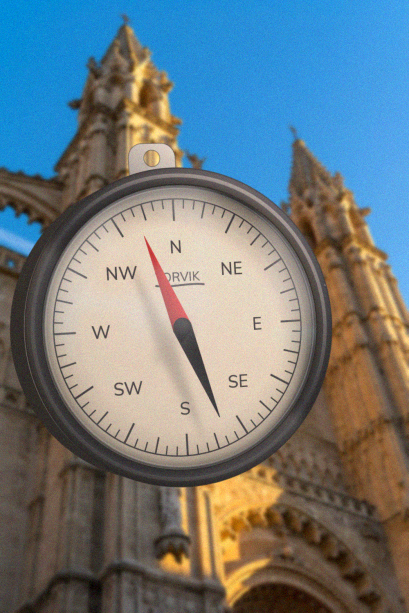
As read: **340** °
